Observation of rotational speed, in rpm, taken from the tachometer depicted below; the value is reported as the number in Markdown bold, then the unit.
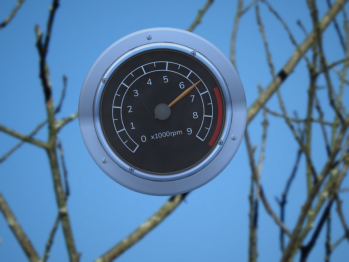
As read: **6500** rpm
